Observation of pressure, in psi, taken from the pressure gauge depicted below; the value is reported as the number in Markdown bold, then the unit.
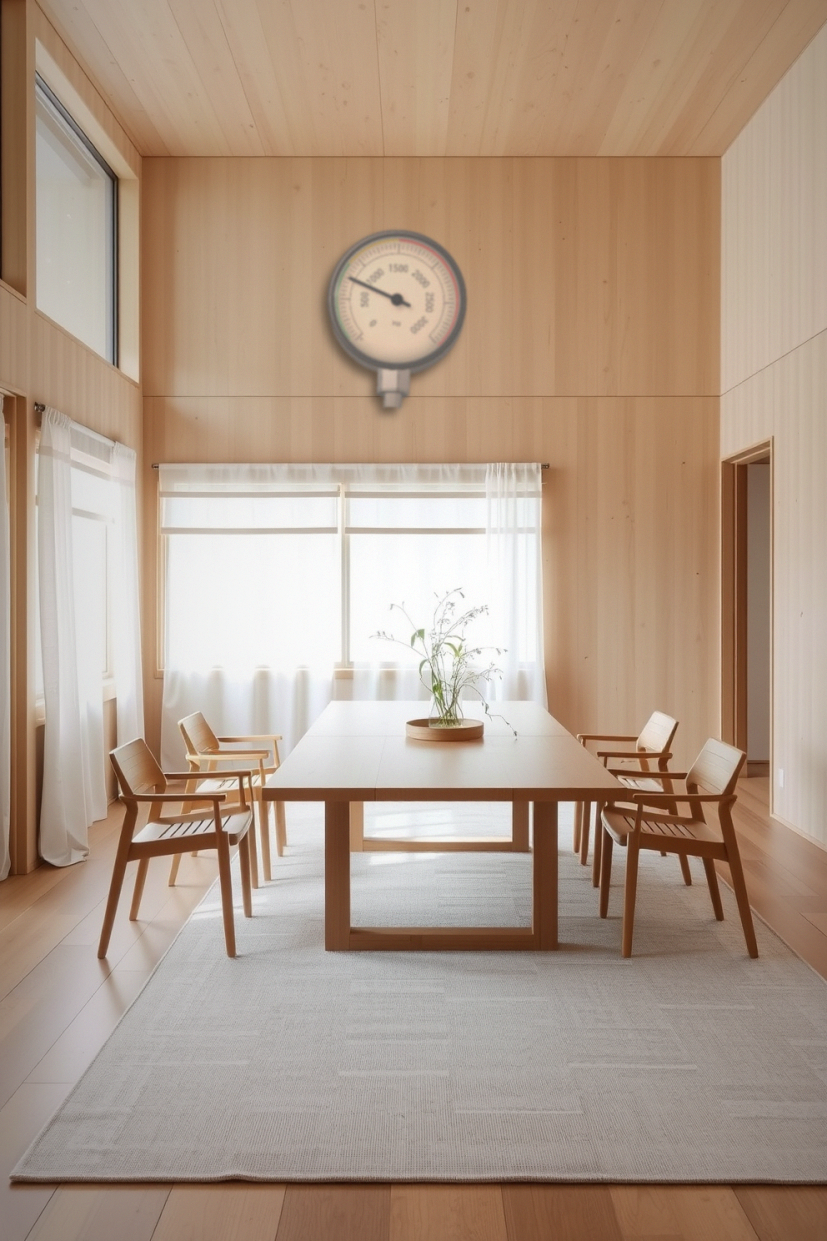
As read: **750** psi
